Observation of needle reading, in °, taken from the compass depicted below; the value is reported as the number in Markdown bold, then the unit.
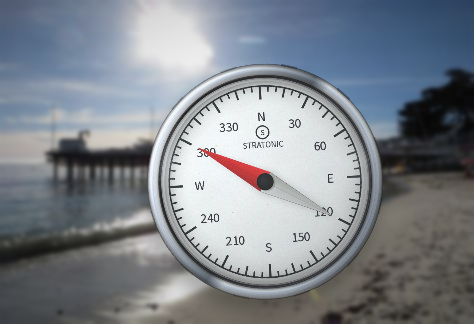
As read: **300** °
